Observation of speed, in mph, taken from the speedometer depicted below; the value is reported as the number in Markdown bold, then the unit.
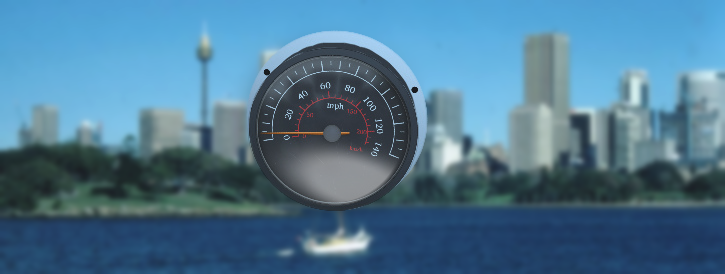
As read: **5** mph
